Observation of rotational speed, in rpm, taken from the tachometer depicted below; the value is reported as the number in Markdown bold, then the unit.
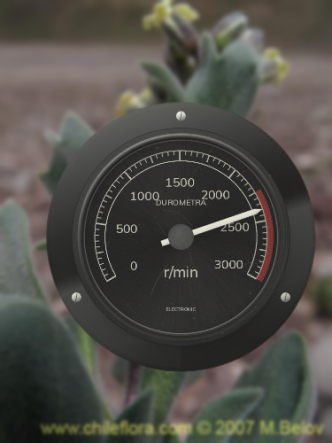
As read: **2400** rpm
